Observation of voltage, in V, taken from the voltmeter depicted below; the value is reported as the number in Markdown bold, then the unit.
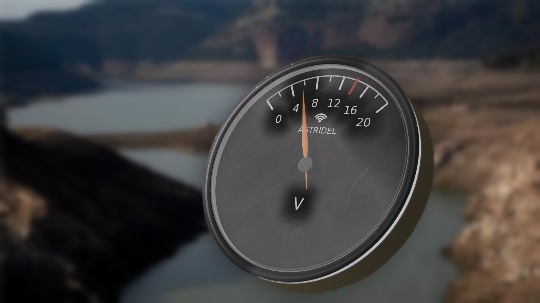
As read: **6** V
